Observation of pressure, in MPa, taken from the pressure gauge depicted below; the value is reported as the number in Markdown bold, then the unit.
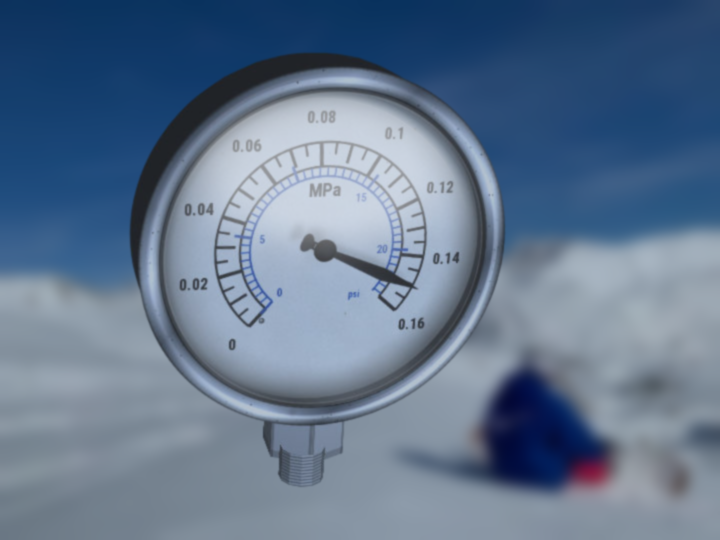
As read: **0.15** MPa
